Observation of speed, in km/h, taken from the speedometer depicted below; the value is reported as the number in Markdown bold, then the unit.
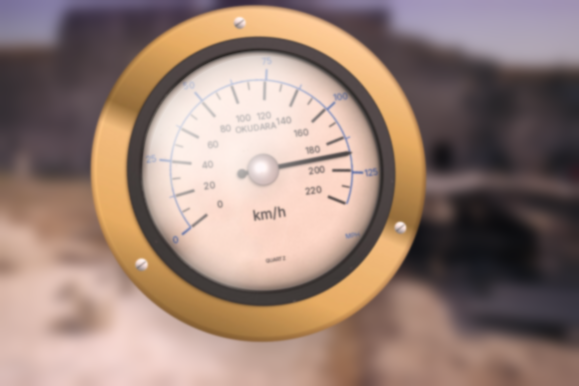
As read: **190** km/h
